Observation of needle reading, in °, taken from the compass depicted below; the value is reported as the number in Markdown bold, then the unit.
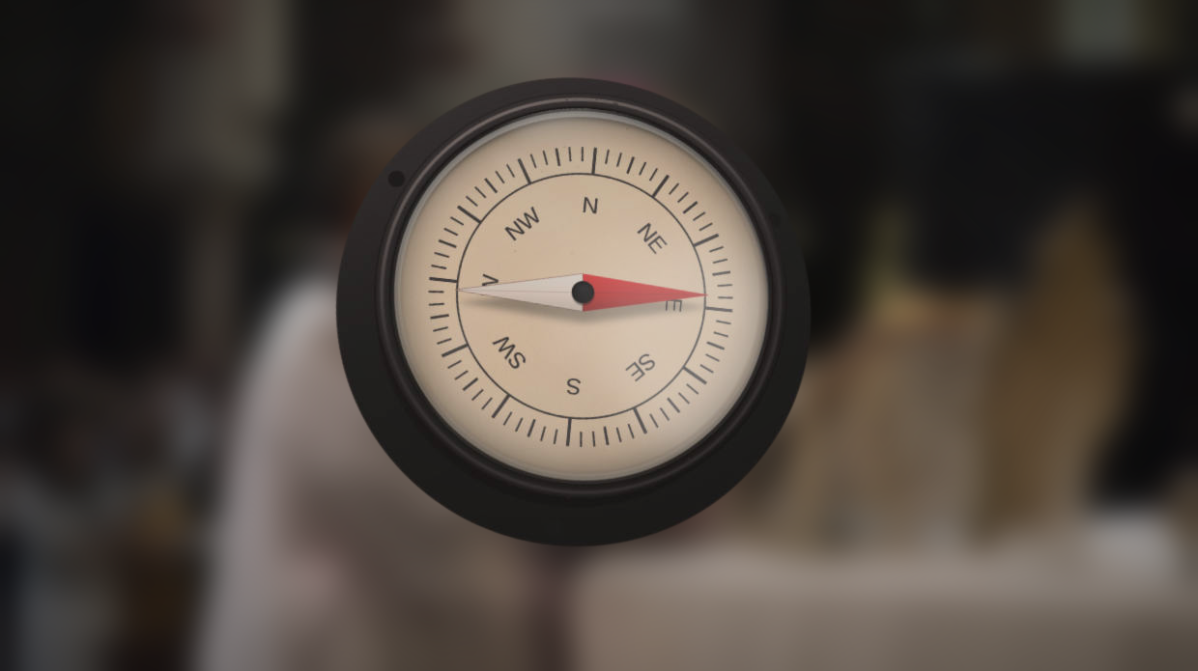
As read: **85** °
